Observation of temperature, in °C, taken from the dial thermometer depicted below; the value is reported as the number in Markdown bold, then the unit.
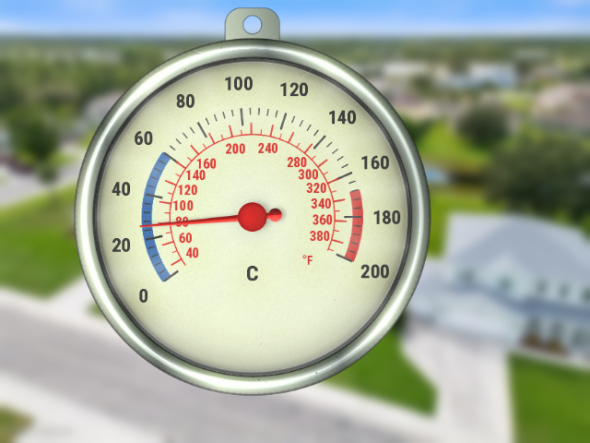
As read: **26** °C
